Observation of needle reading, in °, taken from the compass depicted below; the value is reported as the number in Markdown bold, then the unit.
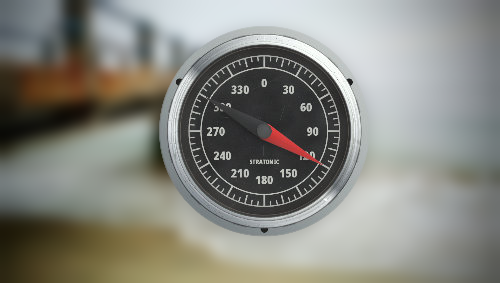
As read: **120** °
